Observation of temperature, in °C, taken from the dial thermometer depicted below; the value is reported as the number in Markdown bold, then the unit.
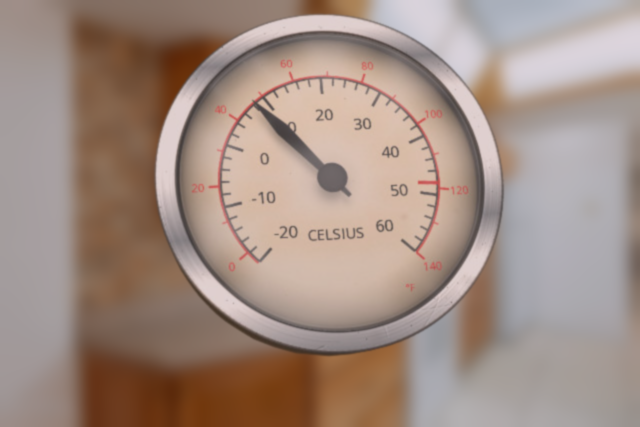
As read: **8** °C
